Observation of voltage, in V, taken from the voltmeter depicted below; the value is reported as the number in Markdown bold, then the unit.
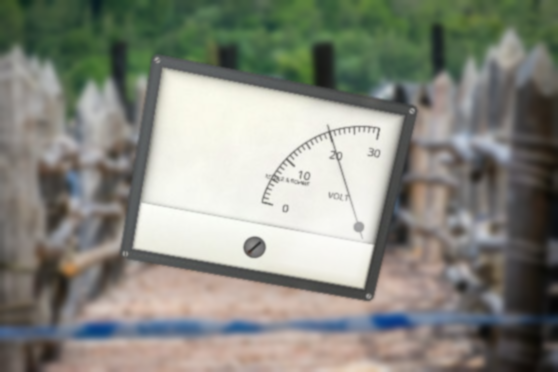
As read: **20** V
